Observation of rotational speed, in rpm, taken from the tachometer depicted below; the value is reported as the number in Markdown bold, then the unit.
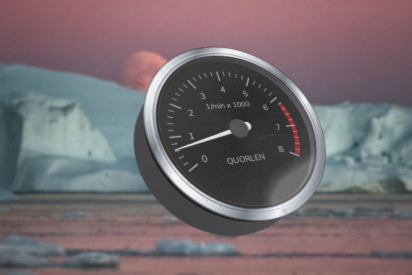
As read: **600** rpm
